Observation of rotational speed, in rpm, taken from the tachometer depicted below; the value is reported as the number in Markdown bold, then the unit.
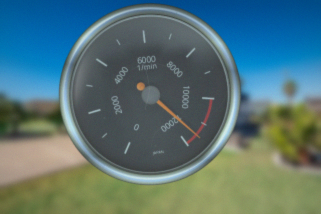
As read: **11500** rpm
